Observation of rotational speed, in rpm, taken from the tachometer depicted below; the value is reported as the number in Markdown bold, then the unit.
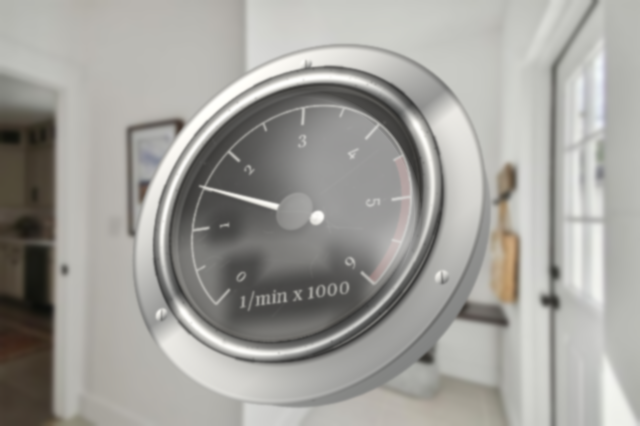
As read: **1500** rpm
